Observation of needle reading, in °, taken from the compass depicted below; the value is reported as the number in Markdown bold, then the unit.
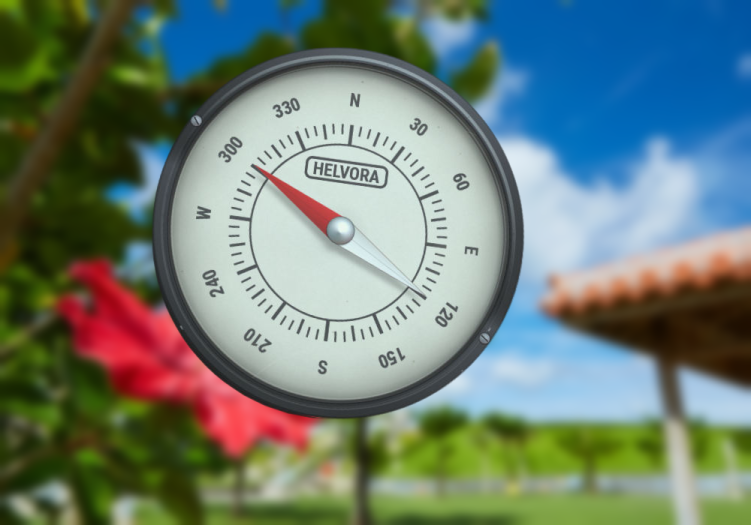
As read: **300** °
